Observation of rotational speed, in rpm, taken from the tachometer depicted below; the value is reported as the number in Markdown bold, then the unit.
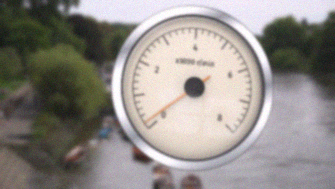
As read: **200** rpm
